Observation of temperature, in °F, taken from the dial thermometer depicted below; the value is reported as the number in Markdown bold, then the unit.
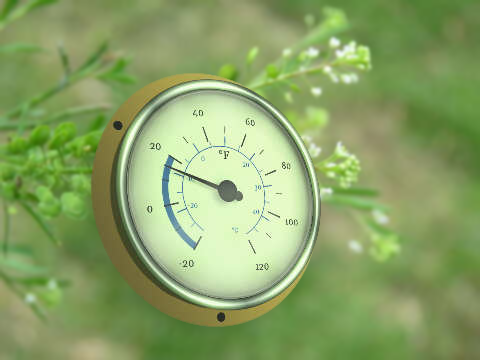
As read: **15** °F
